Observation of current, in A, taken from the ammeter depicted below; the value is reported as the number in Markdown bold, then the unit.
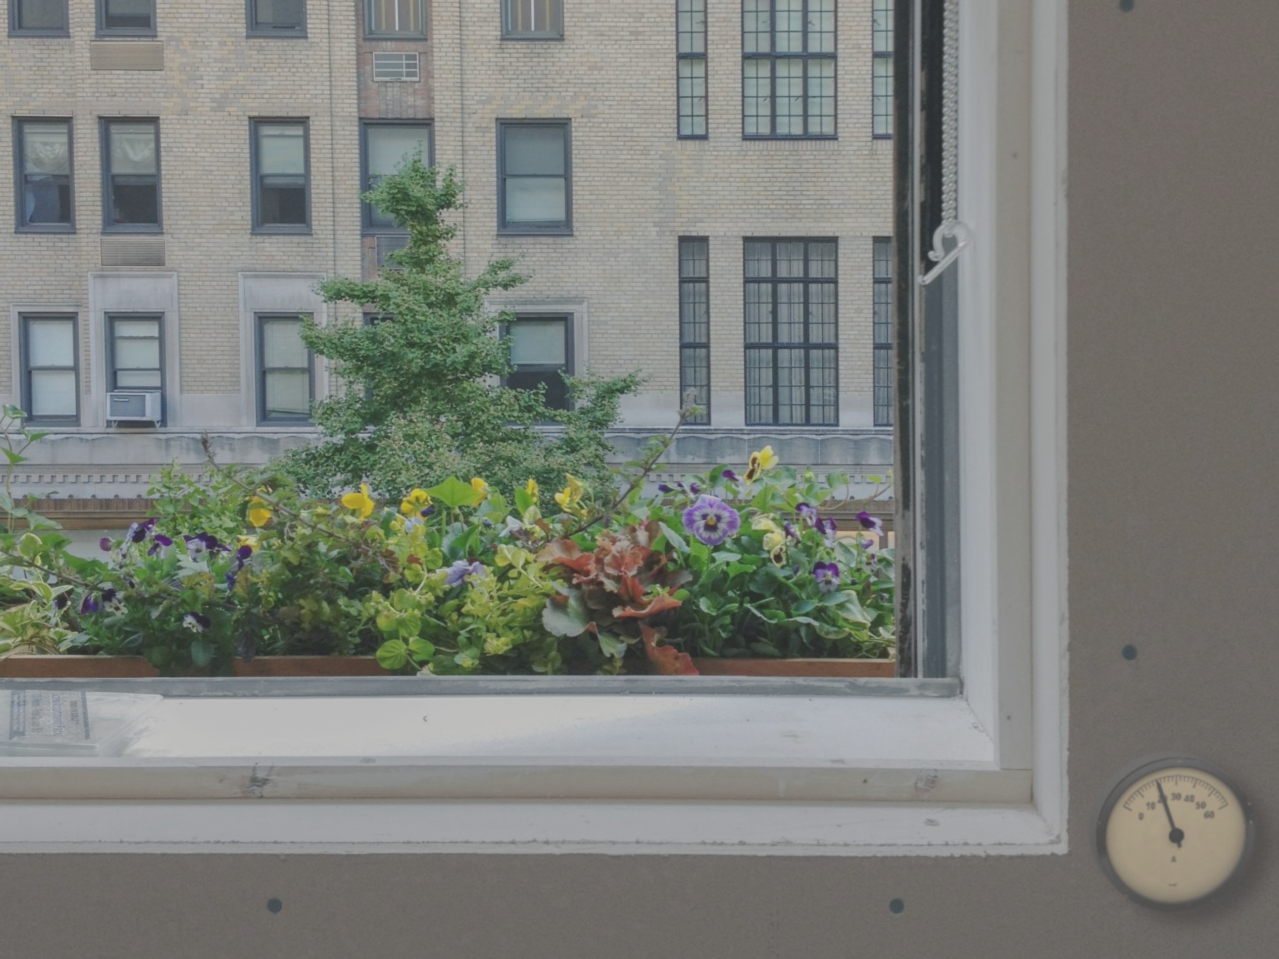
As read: **20** A
